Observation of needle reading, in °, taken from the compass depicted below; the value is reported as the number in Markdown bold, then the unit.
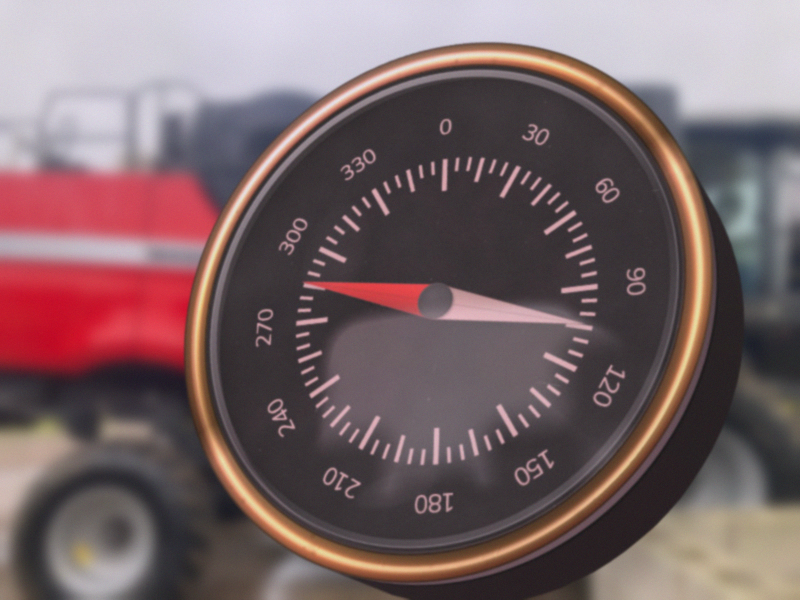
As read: **285** °
